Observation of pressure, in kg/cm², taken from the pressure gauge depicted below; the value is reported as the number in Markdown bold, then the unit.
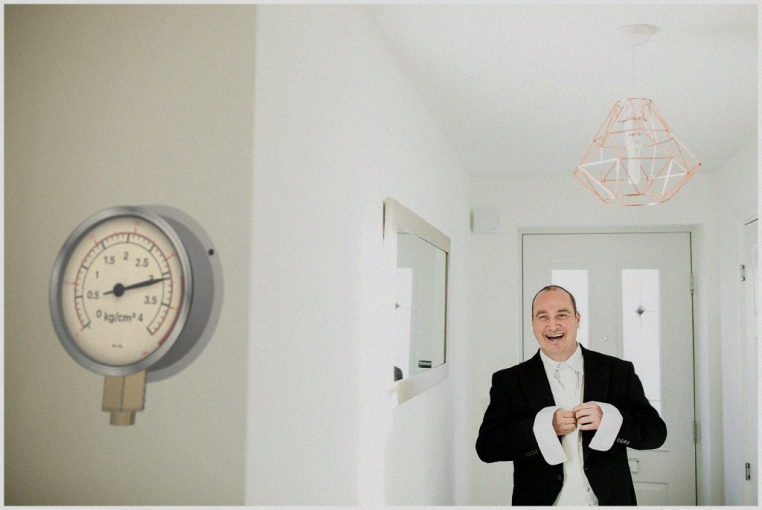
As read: **3.1** kg/cm²
